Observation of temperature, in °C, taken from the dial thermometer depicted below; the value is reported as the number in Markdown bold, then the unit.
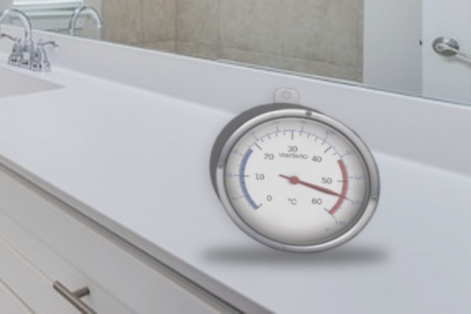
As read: **54** °C
